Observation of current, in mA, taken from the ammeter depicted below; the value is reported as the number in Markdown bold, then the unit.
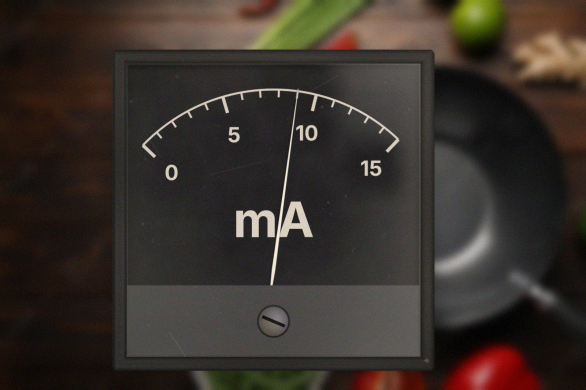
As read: **9** mA
